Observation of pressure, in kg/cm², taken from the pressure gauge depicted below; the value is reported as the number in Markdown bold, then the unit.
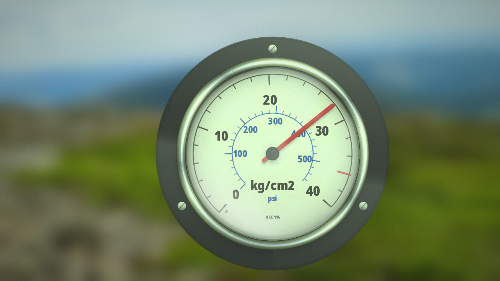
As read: **28** kg/cm²
